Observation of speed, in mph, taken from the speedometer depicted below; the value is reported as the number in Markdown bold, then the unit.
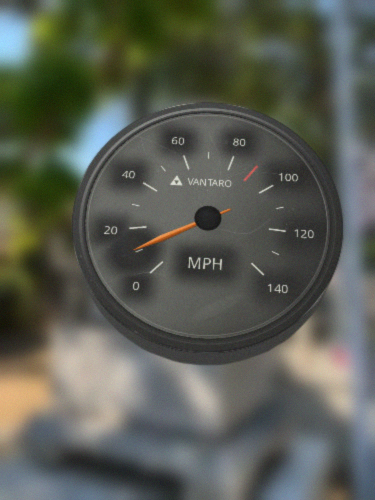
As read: **10** mph
